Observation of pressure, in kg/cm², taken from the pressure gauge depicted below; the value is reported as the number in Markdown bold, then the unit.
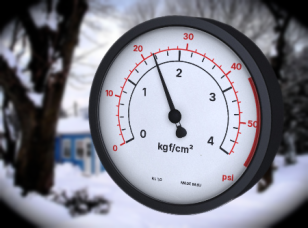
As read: **1.6** kg/cm²
